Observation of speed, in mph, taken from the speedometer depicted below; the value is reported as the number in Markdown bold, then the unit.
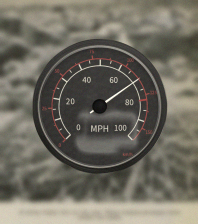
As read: **70** mph
